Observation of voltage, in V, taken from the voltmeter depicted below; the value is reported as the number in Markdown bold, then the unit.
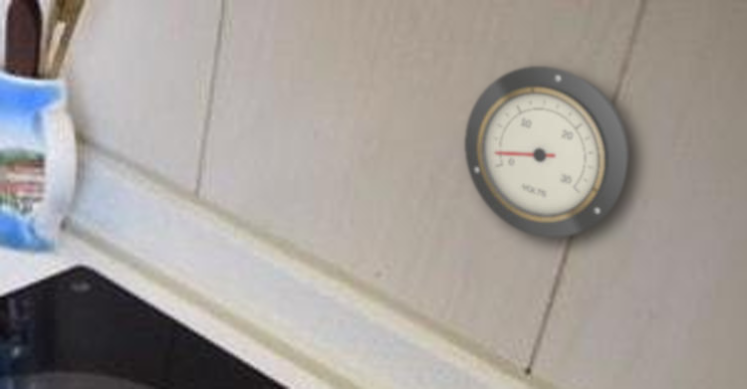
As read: **2** V
